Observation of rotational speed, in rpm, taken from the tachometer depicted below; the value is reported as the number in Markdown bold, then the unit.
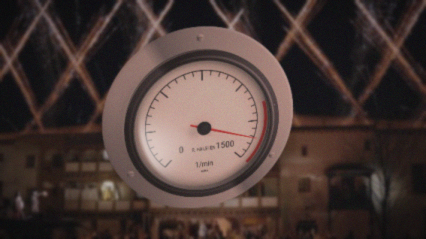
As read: **1350** rpm
